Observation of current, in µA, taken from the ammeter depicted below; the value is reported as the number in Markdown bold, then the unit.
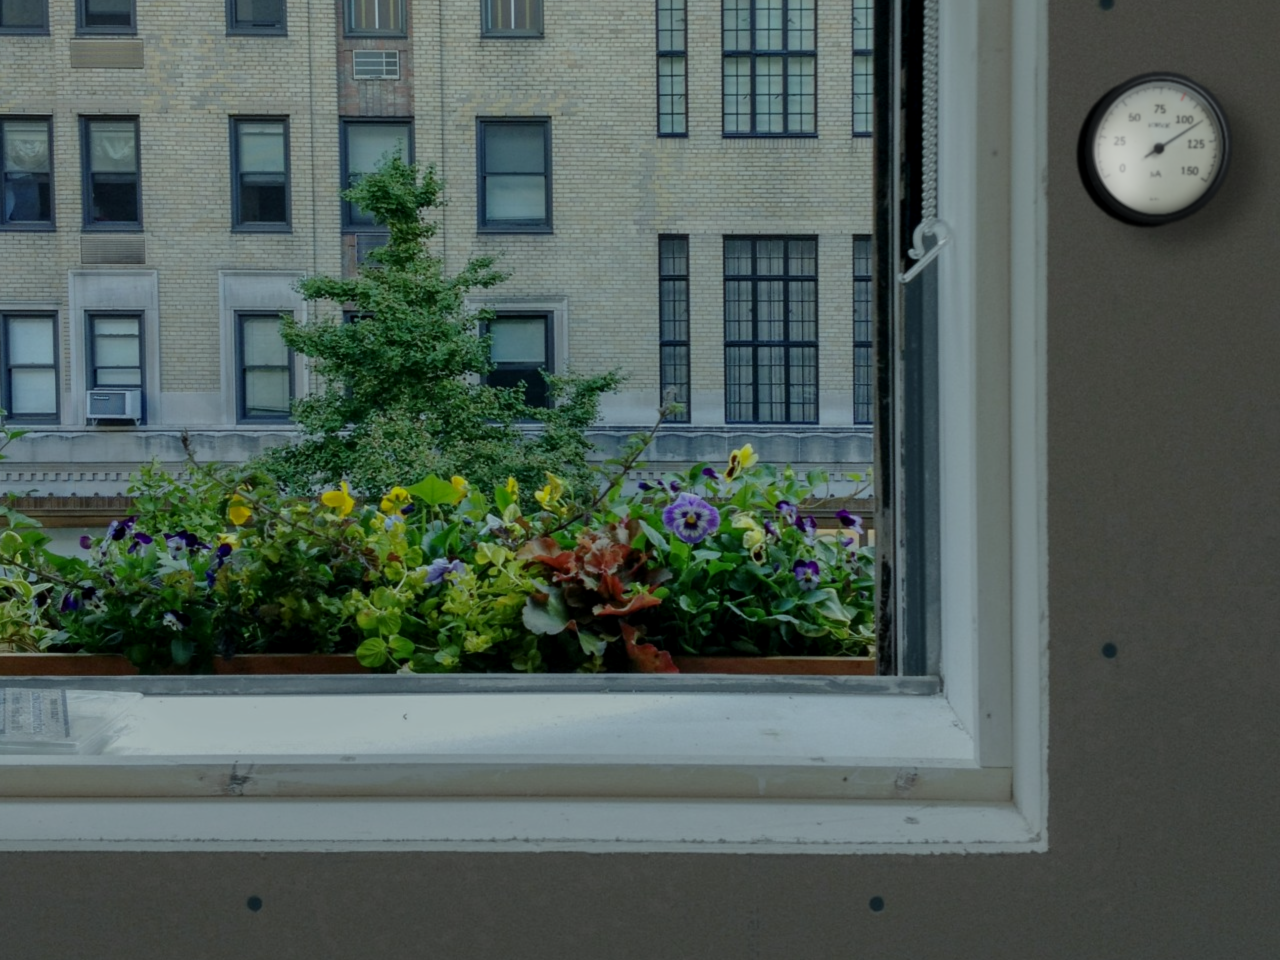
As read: **110** µA
